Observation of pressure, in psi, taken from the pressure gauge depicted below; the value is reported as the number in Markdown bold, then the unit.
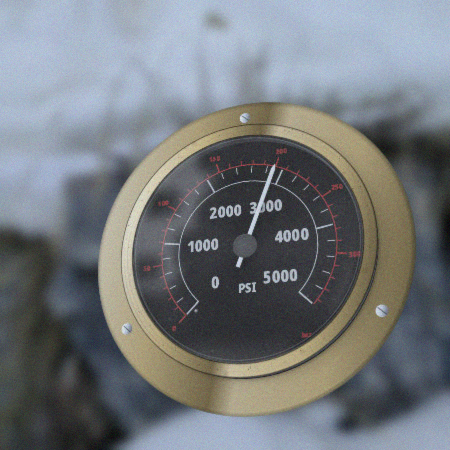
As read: **2900** psi
